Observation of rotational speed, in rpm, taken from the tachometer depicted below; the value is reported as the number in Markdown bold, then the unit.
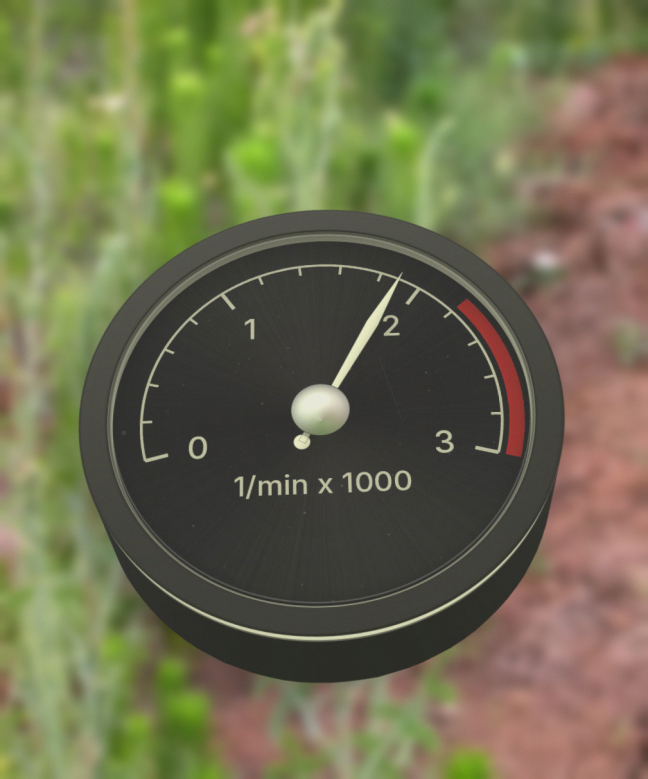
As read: **1900** rpm
